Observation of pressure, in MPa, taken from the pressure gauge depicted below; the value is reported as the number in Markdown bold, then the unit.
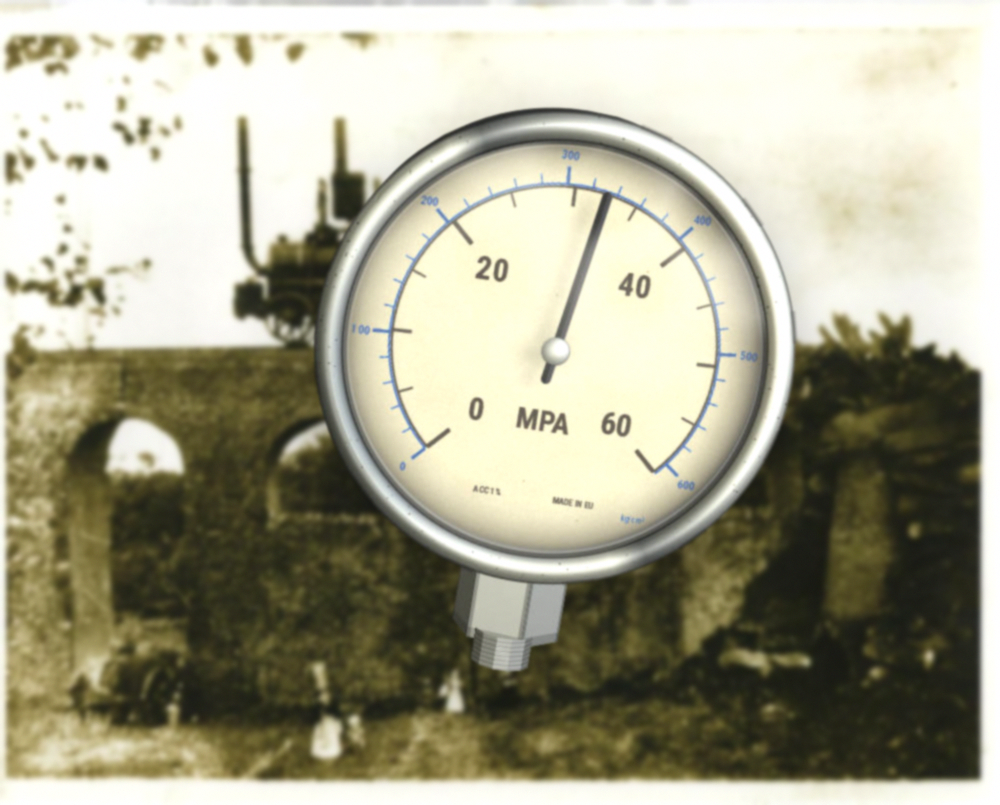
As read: **32.5** MPa
